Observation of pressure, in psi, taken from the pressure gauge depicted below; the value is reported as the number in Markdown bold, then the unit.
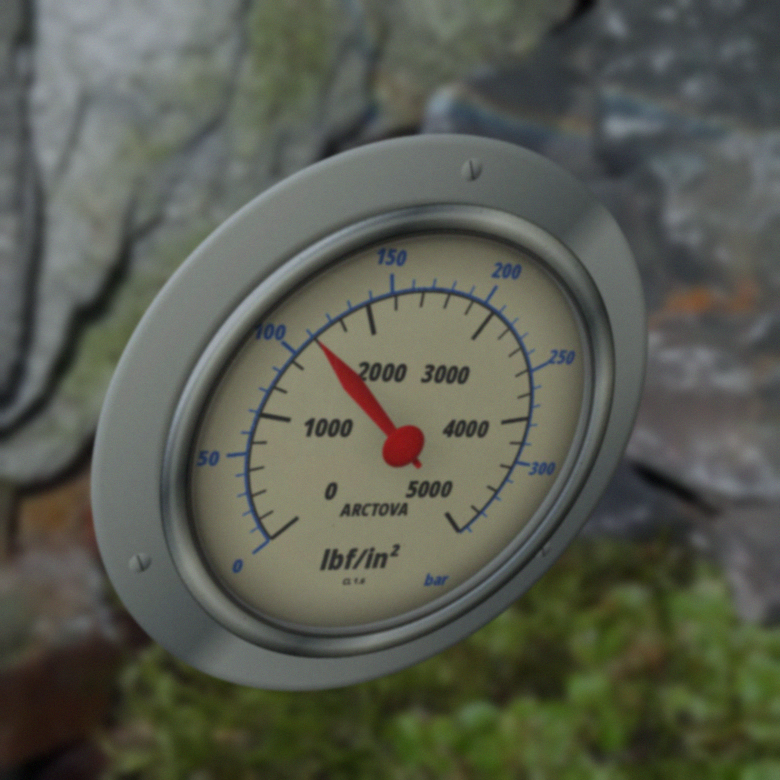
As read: **1600** psi
